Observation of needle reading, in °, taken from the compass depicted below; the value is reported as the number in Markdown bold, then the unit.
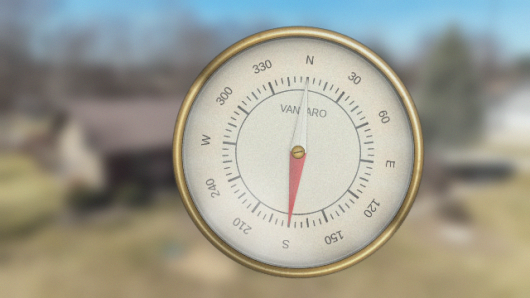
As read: **180** °
